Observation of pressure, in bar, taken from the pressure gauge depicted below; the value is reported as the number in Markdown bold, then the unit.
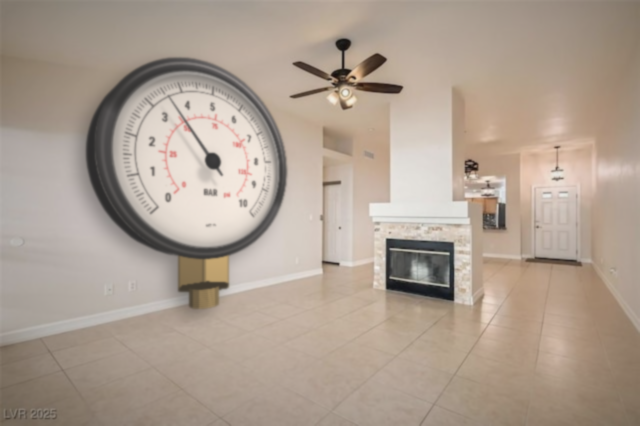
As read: **3.5** bar
